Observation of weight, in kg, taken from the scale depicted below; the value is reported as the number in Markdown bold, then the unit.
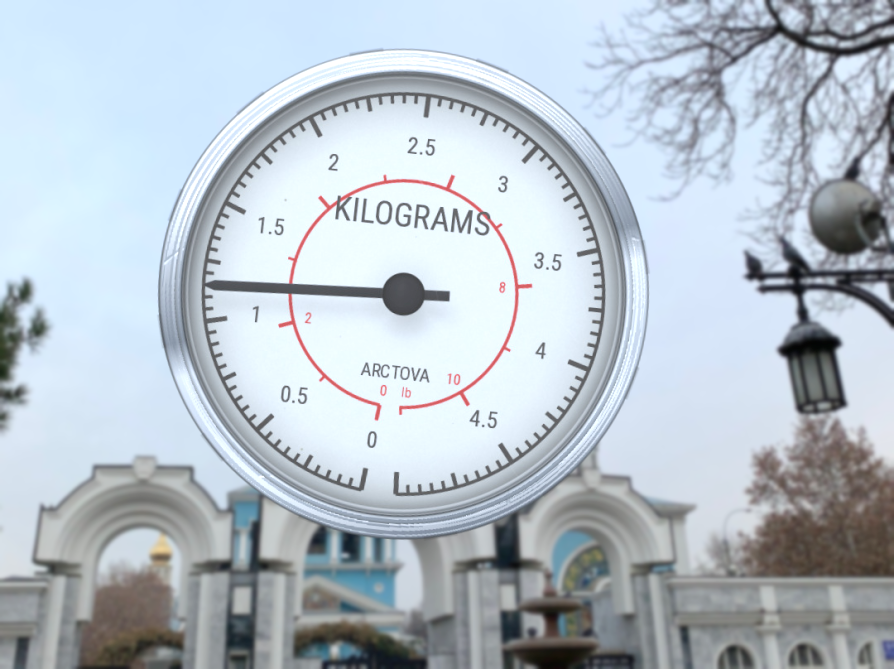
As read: **1.15** kg
